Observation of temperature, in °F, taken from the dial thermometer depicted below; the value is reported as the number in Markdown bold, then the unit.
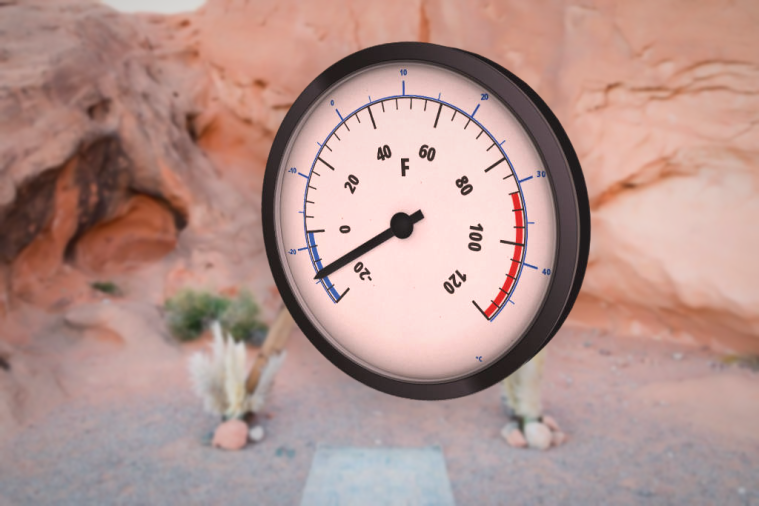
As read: **-12** °F
